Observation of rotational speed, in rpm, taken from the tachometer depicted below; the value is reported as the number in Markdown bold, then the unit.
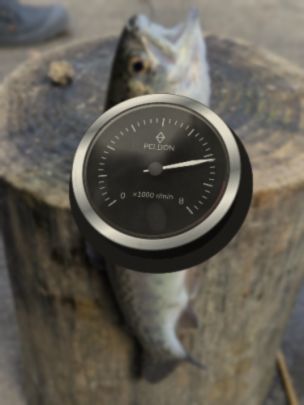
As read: **6200** rpm
